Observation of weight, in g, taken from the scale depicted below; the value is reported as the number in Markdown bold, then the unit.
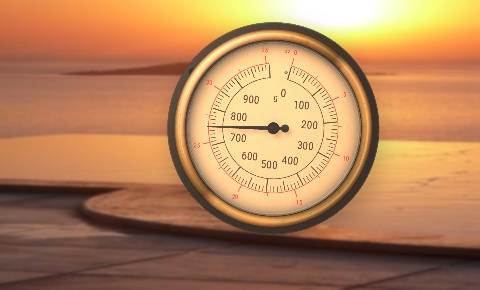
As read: **750** g
